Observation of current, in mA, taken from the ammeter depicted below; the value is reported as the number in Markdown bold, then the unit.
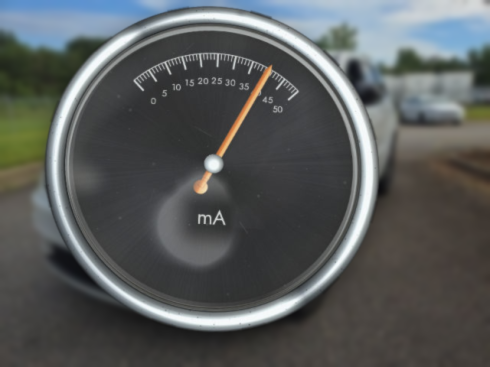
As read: **40** mA
